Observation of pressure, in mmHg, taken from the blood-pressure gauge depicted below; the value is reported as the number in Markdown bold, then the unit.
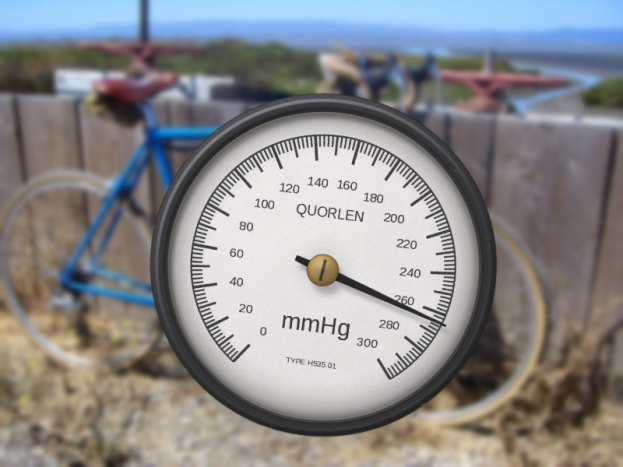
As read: **264** mmHg
